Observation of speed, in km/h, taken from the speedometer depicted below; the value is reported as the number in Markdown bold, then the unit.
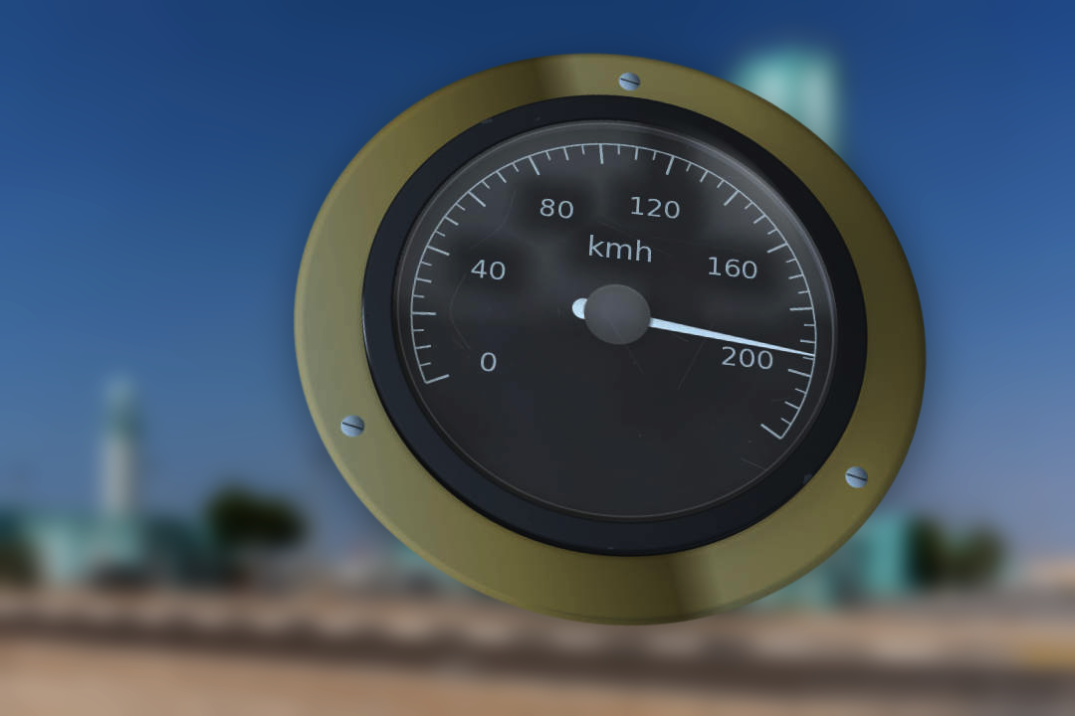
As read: **195** km/h
